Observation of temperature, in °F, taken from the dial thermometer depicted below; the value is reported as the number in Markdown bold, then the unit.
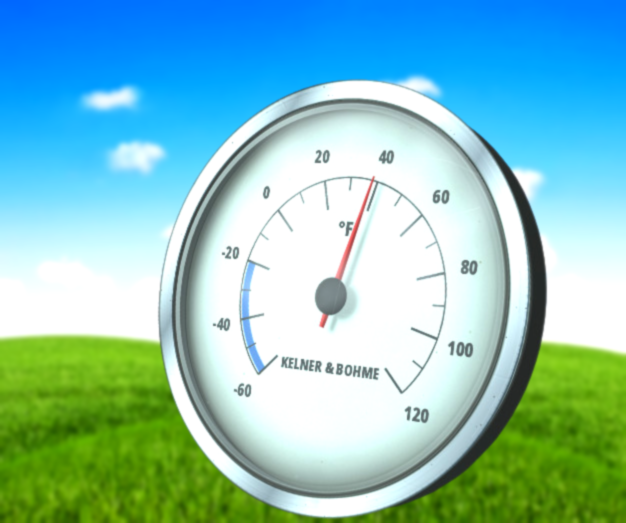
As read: **40** °F
